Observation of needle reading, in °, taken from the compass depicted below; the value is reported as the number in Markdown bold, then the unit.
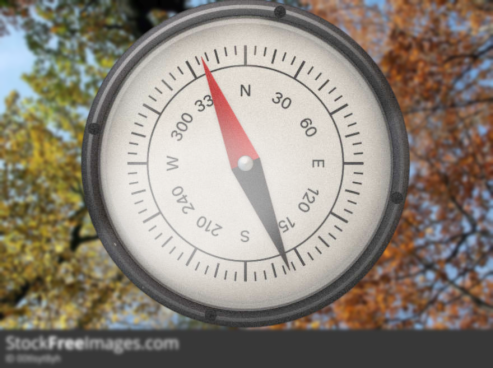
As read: **337.5** °
